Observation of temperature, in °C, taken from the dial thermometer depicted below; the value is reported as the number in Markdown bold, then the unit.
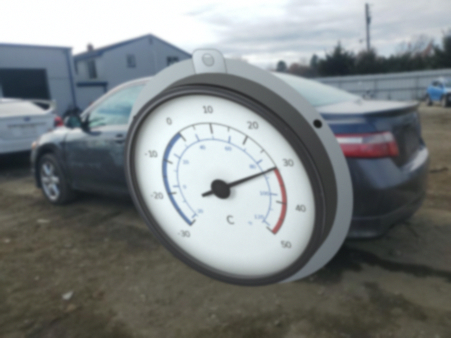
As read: **30** °C
